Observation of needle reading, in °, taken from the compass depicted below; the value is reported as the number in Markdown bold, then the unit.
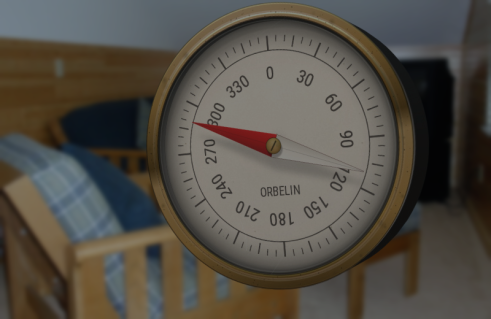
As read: **290** °
